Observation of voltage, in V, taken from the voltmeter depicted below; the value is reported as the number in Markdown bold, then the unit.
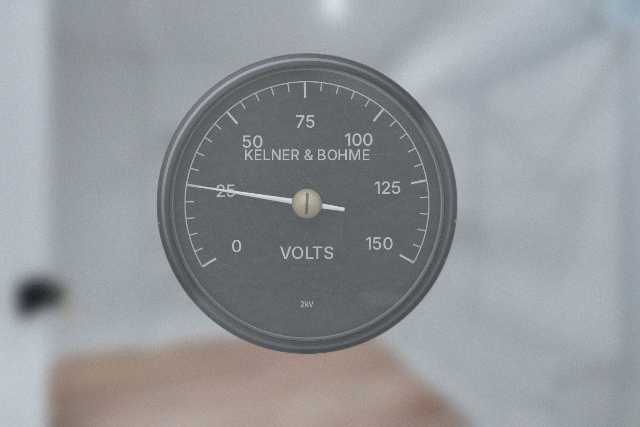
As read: **25** V
